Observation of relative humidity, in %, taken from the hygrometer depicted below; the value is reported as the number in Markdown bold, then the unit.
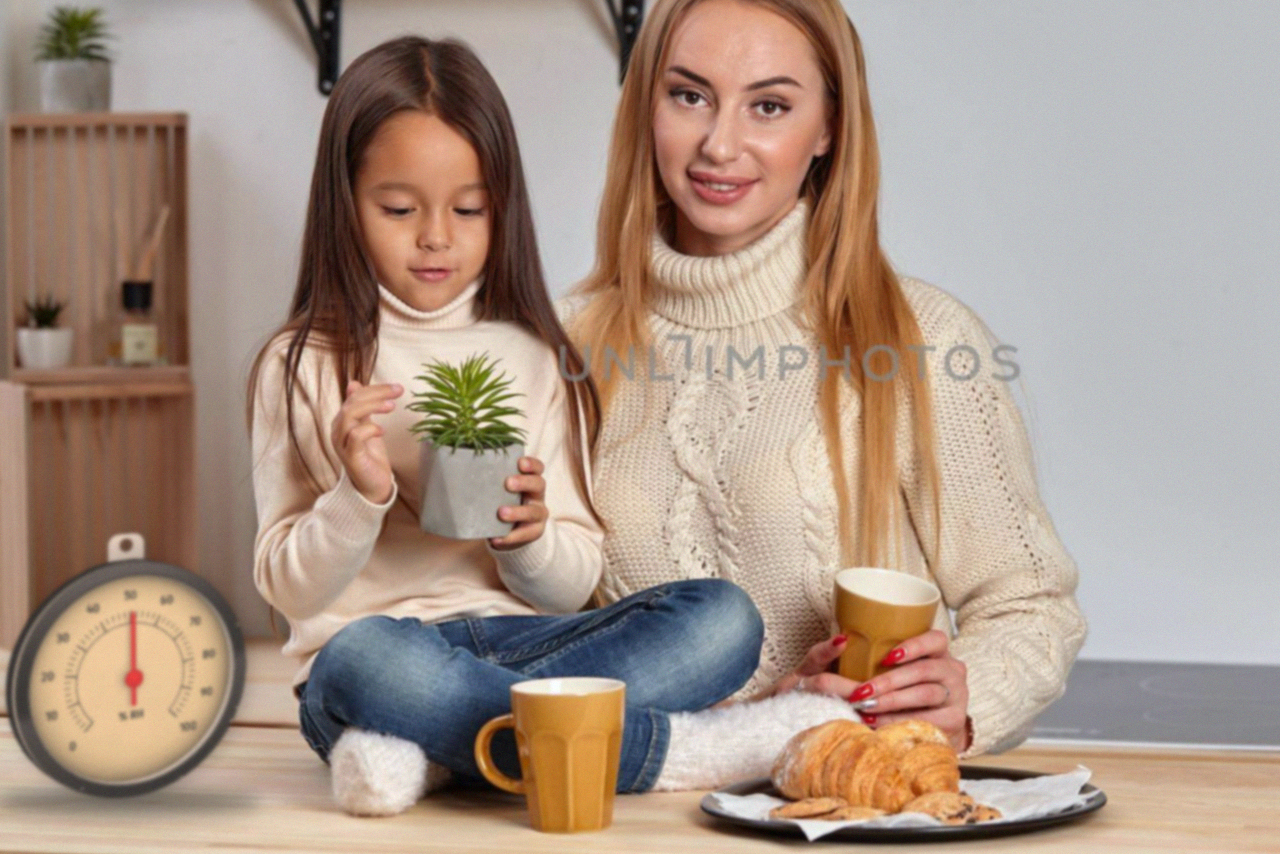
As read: **50** %
